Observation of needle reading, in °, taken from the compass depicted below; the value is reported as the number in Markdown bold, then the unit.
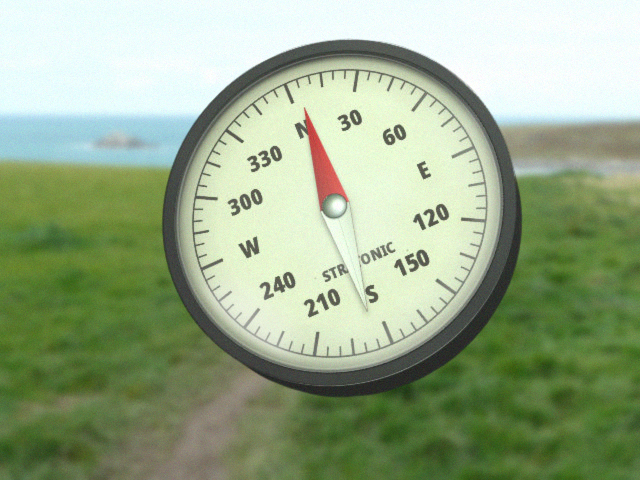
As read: **5** °
